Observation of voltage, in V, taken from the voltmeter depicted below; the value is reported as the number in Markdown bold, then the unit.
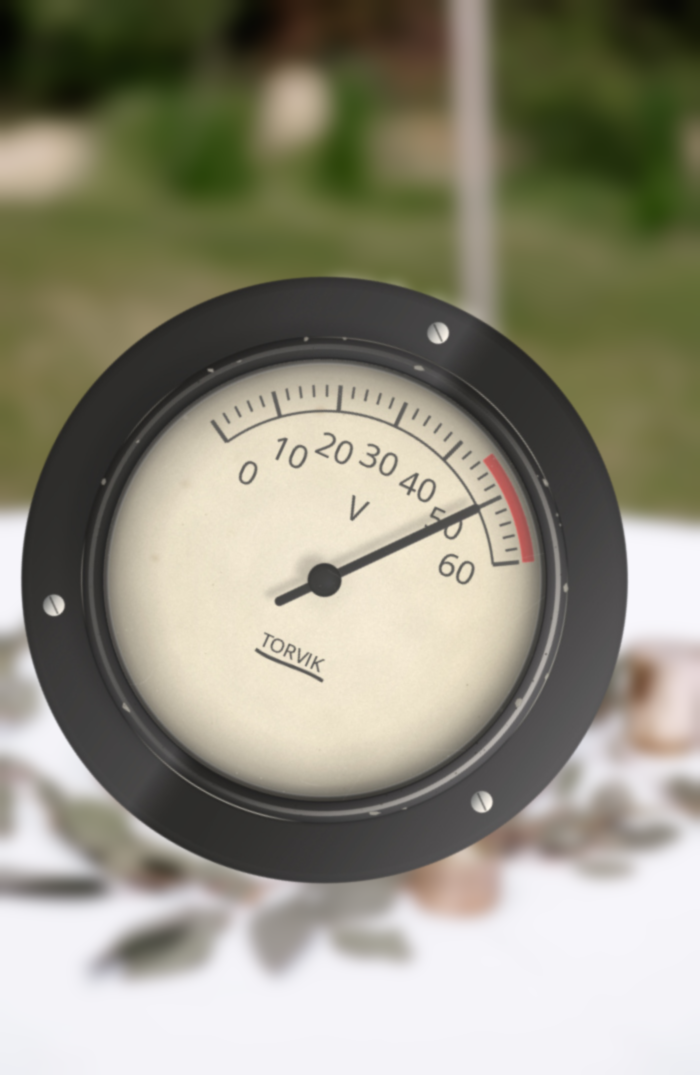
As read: **50** V
